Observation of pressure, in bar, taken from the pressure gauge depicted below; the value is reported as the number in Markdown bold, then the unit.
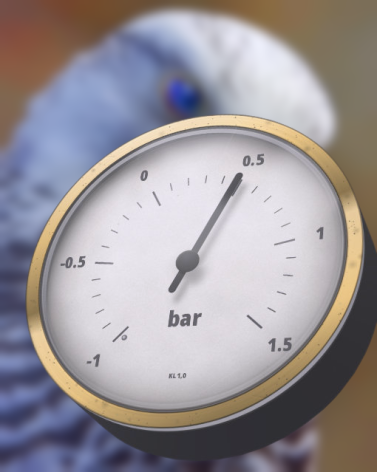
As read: **0.5** bar
